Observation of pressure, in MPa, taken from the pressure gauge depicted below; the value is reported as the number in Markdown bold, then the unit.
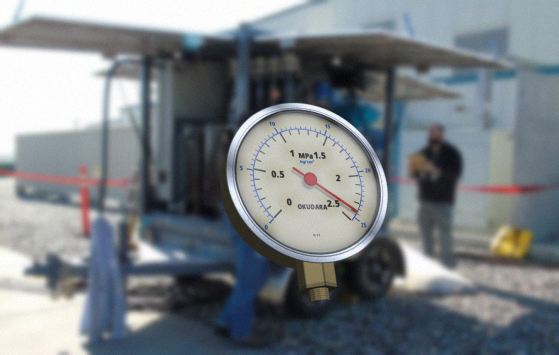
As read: **2.4** MPa
